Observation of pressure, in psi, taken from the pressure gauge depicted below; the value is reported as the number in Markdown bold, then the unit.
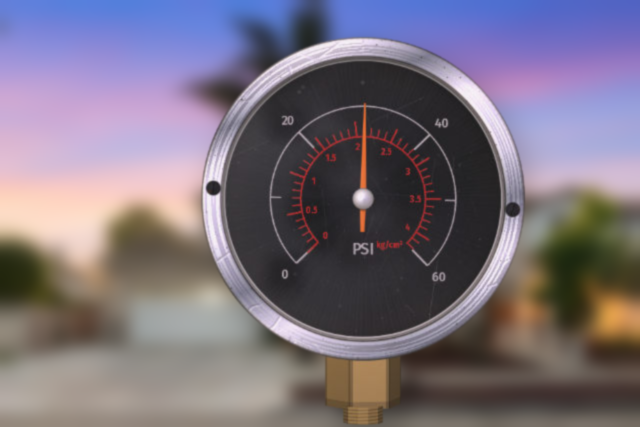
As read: **30** psi
